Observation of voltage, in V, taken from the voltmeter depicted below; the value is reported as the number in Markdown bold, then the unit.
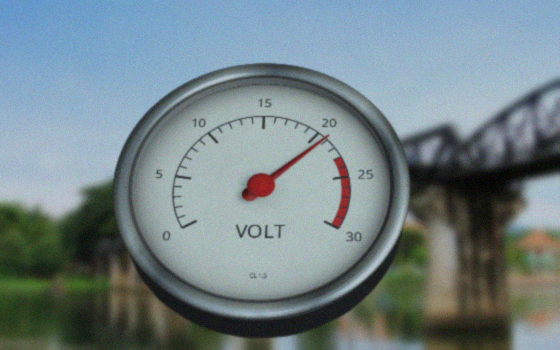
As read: **21** V
